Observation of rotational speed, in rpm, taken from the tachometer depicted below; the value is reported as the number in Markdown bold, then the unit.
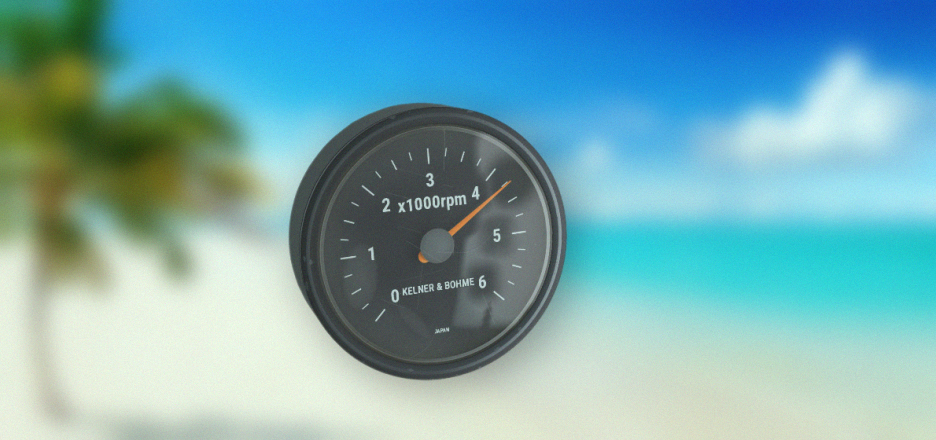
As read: **4250** rpm
